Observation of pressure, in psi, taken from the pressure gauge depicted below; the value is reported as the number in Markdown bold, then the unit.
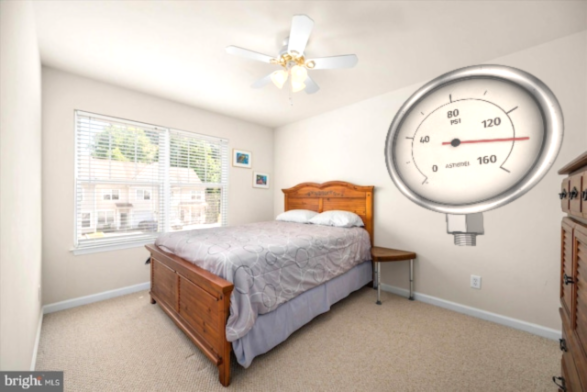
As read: **140** psi
